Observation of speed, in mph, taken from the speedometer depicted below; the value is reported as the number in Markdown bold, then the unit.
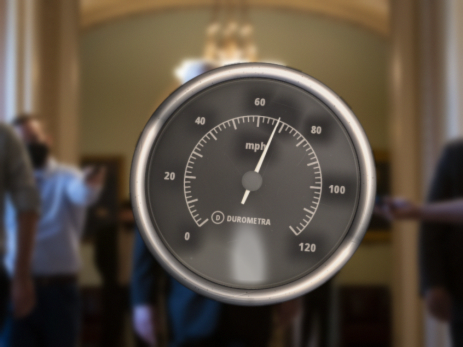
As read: **68** mph
